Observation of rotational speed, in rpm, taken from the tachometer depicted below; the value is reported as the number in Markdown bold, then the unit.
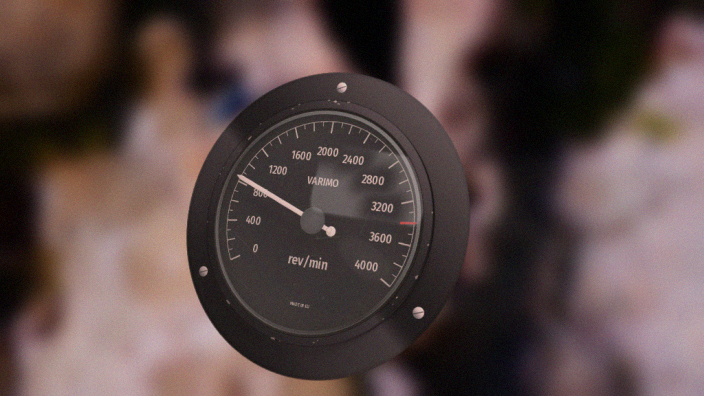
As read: **850** rpm
